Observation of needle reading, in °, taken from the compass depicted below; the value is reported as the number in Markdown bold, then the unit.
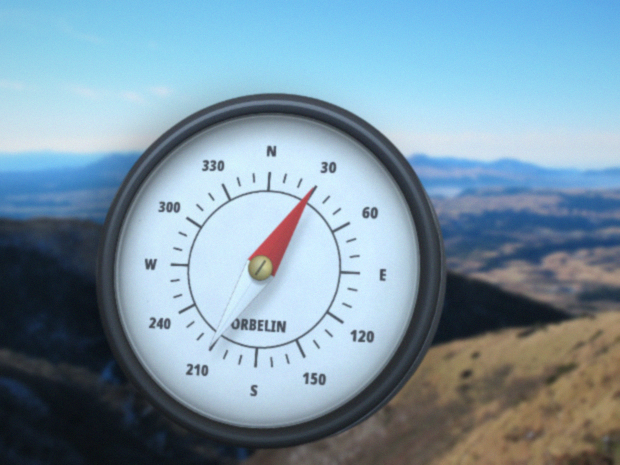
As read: **30** °
